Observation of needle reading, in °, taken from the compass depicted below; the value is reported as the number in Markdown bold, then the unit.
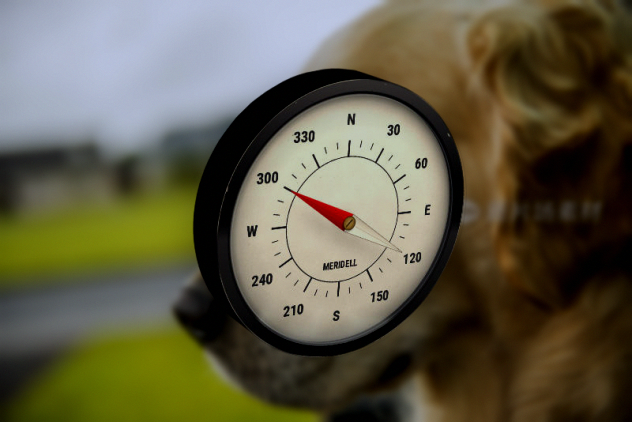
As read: **300** °
